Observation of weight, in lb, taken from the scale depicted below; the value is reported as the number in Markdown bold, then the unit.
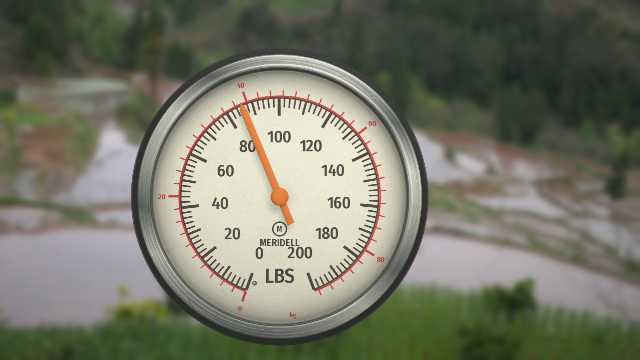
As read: **86** lb
